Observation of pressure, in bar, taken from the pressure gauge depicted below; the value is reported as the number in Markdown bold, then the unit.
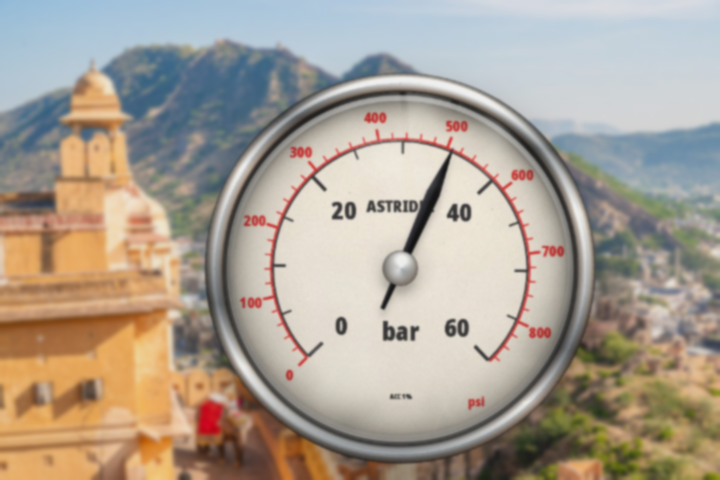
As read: **35** bar
